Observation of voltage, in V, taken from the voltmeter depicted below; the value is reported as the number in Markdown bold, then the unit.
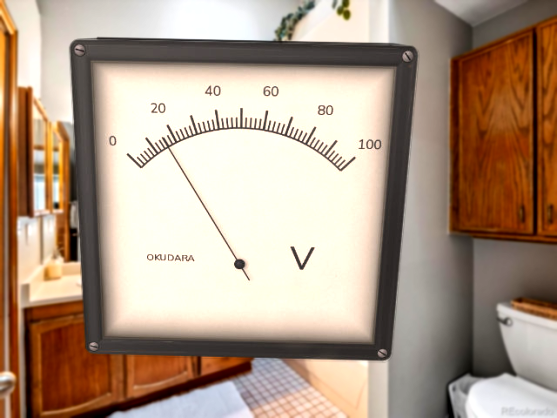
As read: **16** V
